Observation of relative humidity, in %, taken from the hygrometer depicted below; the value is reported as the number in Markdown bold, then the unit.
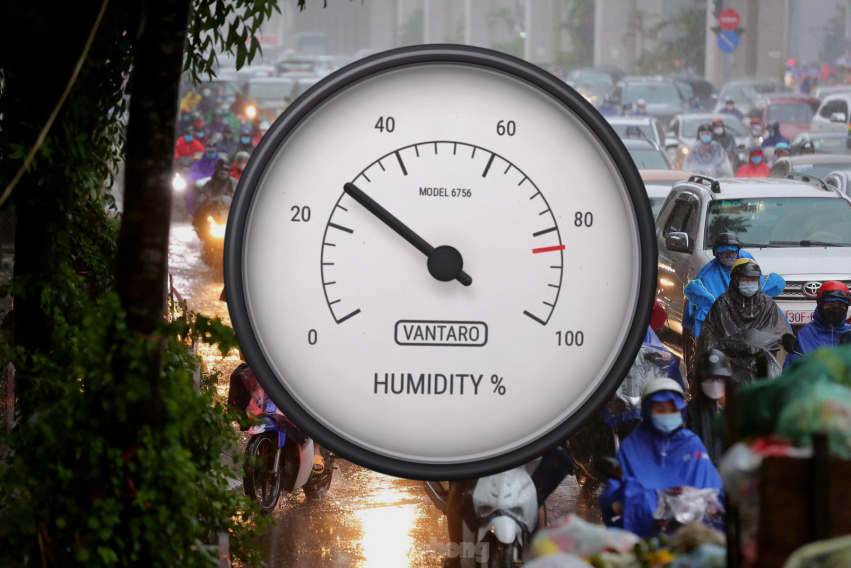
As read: **28** %
